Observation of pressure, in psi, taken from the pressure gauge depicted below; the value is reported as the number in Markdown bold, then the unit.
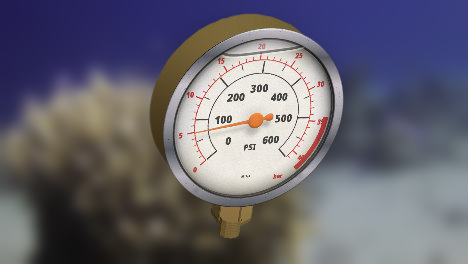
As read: **75** psi
